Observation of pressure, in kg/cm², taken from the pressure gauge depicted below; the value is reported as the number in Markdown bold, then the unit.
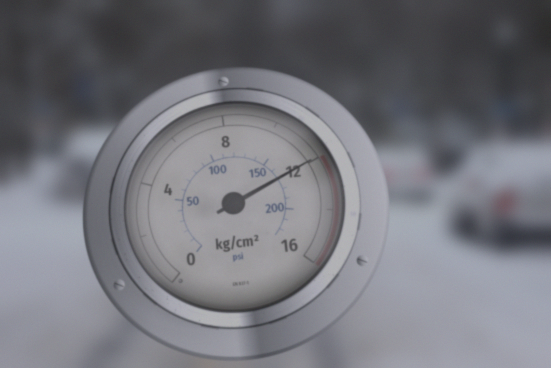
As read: **12** kg/cm²
